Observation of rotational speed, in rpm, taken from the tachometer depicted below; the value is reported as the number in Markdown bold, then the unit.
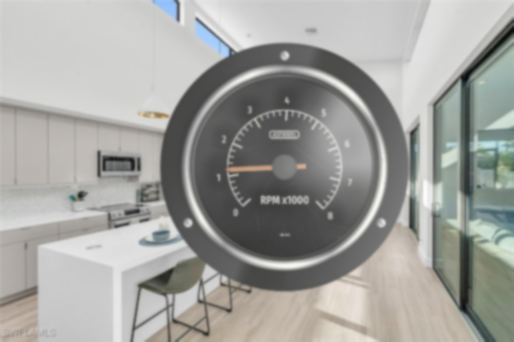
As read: **1200** rpm
